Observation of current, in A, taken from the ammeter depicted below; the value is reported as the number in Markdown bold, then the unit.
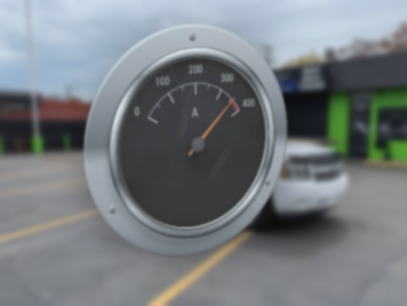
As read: **350** A
